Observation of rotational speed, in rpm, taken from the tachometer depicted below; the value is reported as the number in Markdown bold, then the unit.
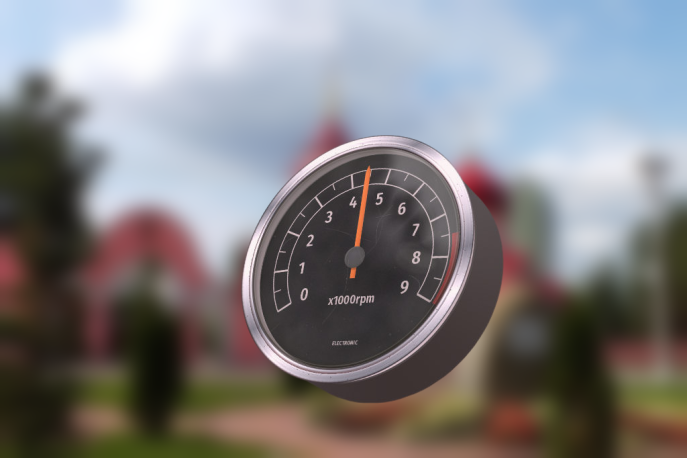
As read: **4500** rpm
